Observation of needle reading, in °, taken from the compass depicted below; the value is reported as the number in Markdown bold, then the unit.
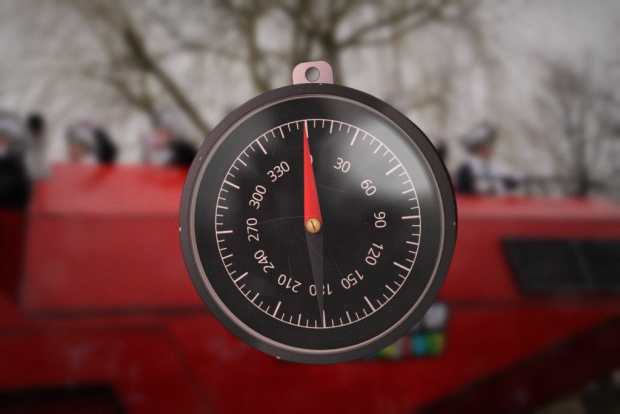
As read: **0** °
